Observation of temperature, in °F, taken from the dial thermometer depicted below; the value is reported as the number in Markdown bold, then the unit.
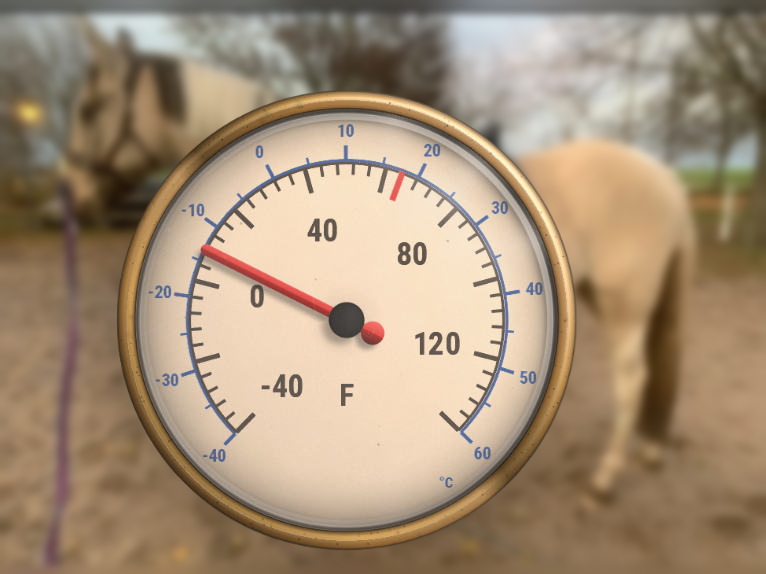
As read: **8** °F
